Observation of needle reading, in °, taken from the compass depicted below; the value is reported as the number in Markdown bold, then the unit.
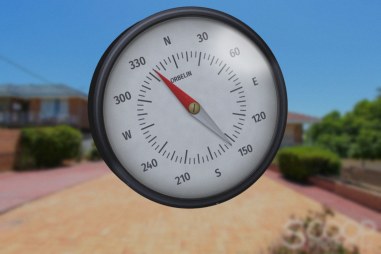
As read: **335** °
